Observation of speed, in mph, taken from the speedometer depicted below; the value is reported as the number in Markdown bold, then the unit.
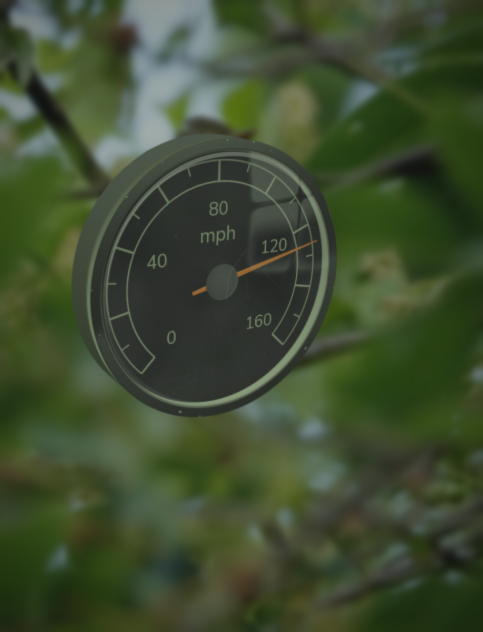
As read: **125** mph
